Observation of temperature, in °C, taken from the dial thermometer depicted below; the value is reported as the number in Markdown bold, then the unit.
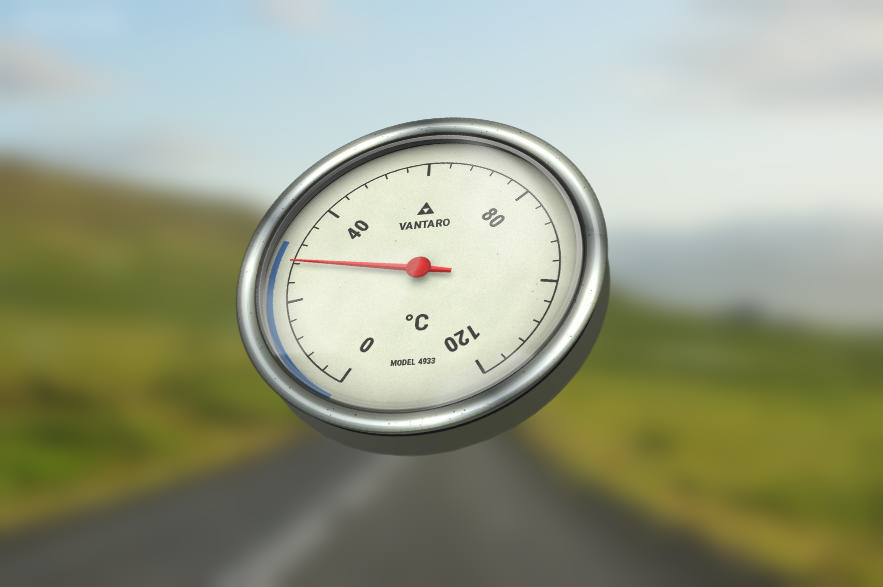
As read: **28** °C
